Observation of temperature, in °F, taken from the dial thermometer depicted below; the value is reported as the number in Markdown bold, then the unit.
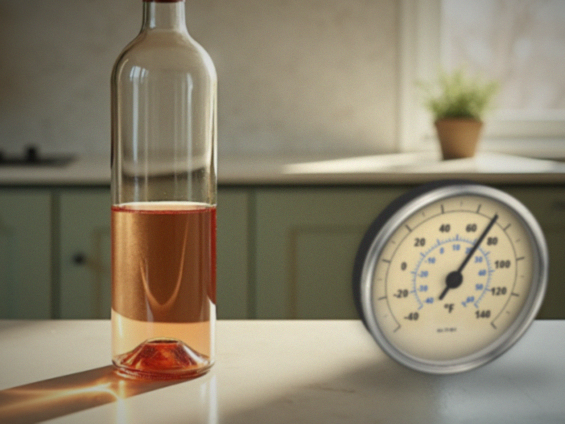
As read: **70** °F
